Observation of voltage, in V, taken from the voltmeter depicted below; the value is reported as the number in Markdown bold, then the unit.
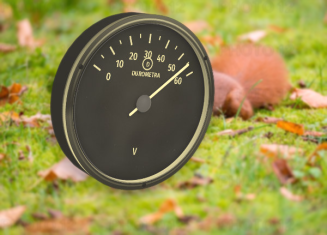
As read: **55** V
